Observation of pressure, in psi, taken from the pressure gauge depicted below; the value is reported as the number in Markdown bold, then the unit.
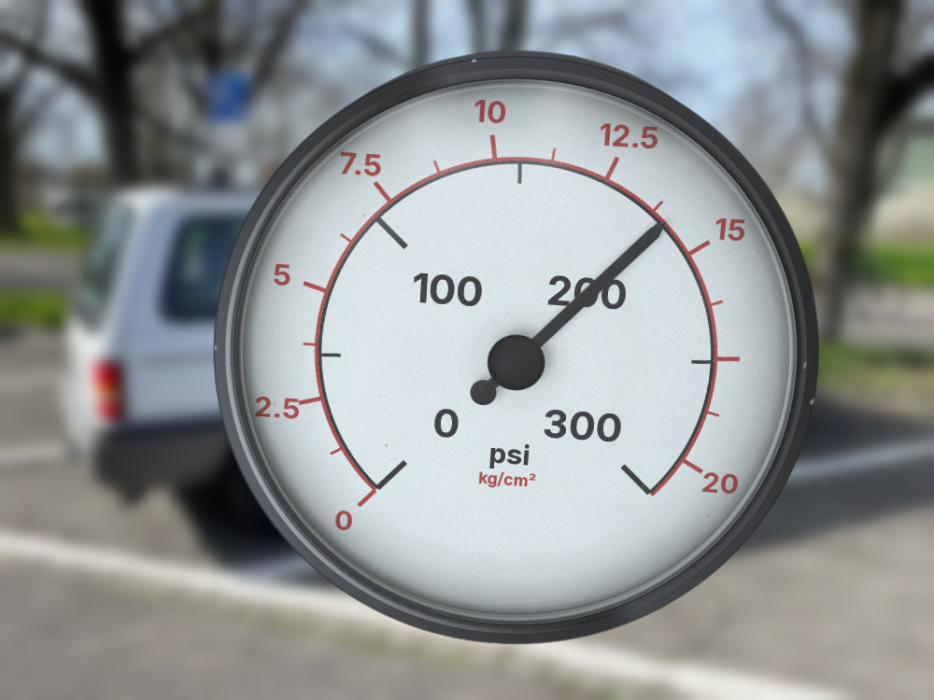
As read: **200** psi
